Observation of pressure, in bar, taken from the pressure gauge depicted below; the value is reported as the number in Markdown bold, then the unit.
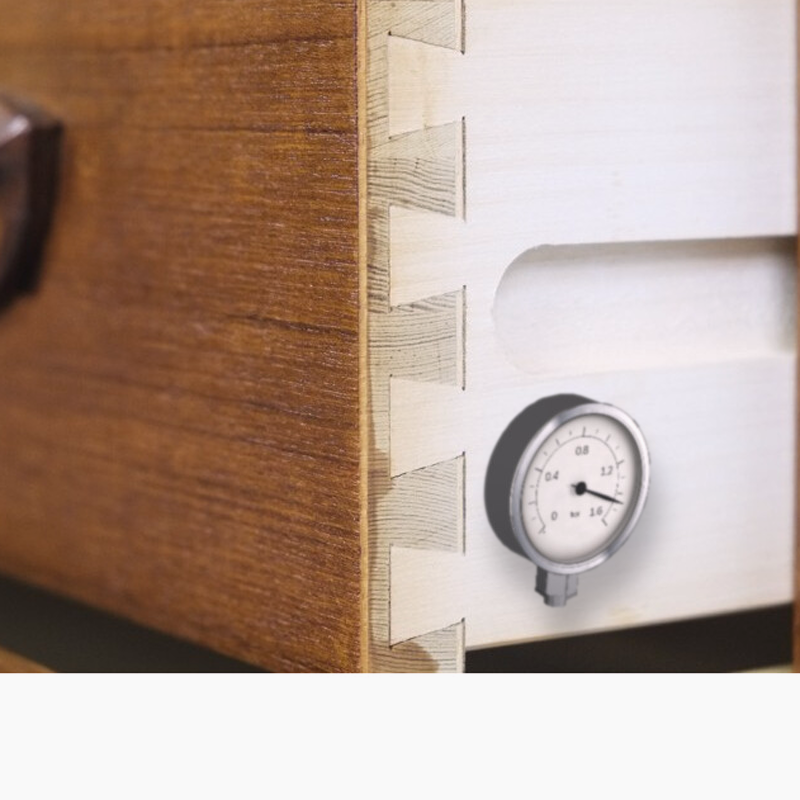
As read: **1.45** bar
